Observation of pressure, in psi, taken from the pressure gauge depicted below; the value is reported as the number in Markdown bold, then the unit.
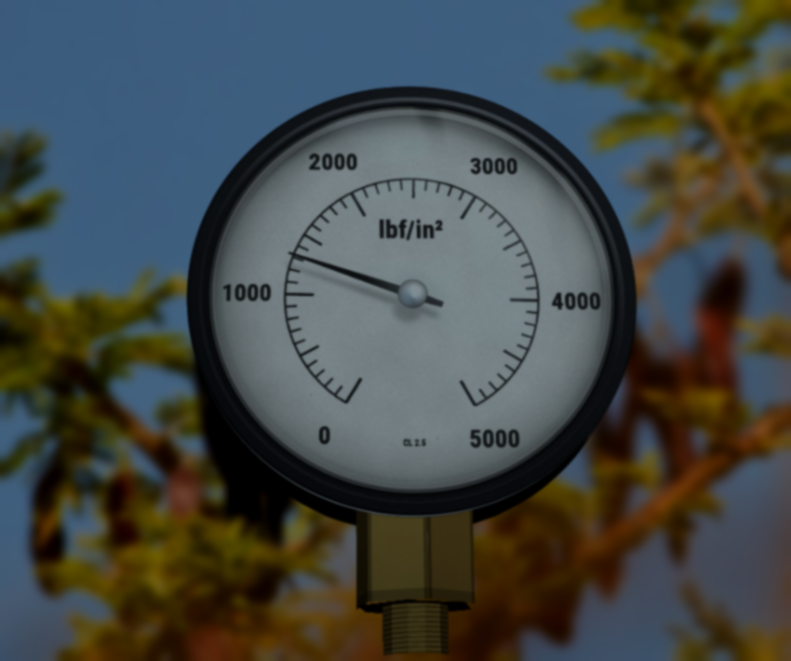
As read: **1300** psi
